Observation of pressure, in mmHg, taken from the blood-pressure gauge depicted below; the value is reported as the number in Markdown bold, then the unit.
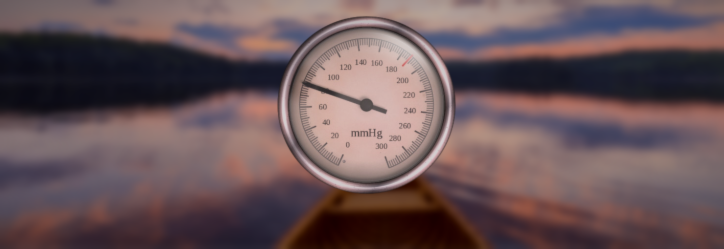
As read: **80** mmHg
